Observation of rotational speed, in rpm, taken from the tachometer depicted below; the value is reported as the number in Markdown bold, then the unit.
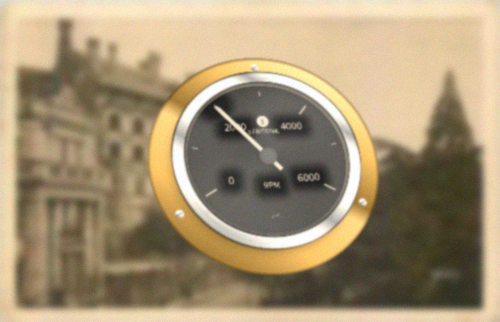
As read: **2000** rpm
